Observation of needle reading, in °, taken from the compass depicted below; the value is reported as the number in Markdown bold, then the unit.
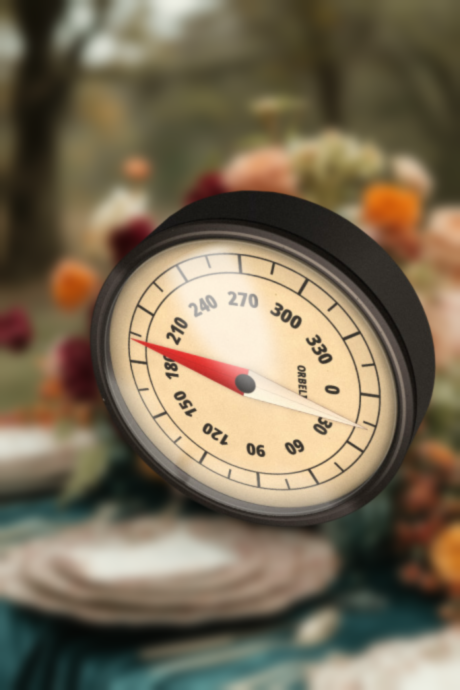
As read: **195** °
